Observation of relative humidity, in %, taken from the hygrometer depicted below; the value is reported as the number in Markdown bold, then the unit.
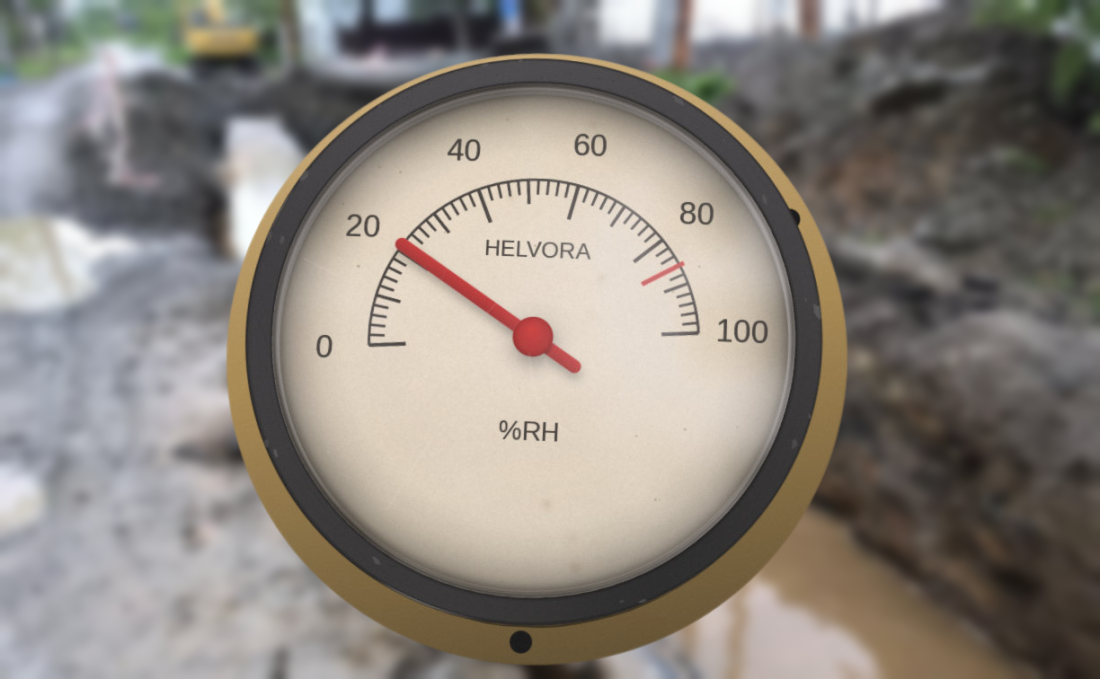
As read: **21** %
